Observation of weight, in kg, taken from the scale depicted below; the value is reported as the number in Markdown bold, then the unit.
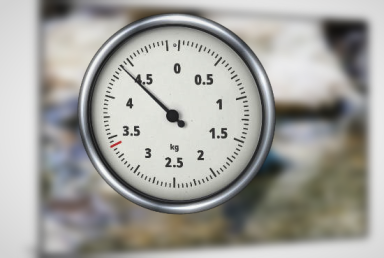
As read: **4.4** kg
